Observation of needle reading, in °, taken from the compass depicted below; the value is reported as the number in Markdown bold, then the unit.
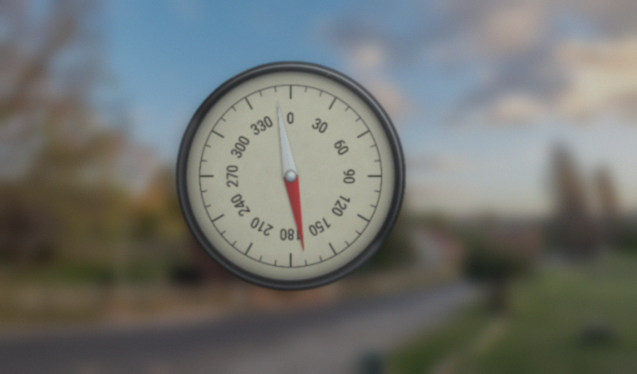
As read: **170** °
